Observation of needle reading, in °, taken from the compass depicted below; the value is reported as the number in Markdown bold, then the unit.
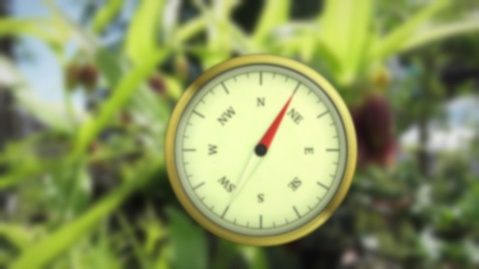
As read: **30** °
